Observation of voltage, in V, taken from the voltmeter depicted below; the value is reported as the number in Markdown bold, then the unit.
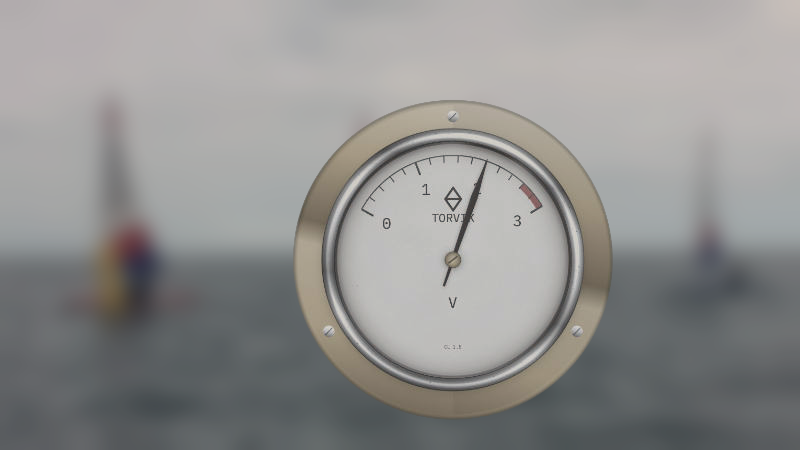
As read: **2** V
